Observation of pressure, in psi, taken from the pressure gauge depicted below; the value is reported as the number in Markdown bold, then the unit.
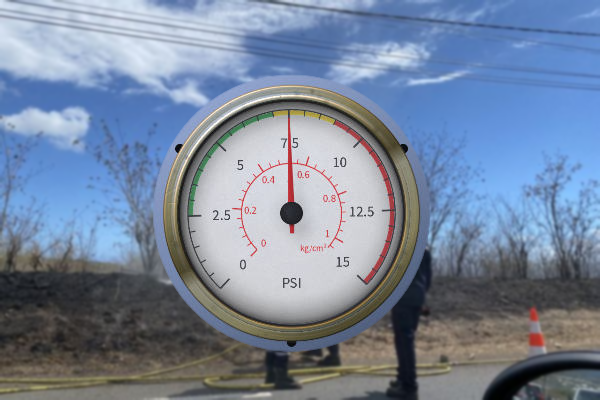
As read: **7.5** psi
